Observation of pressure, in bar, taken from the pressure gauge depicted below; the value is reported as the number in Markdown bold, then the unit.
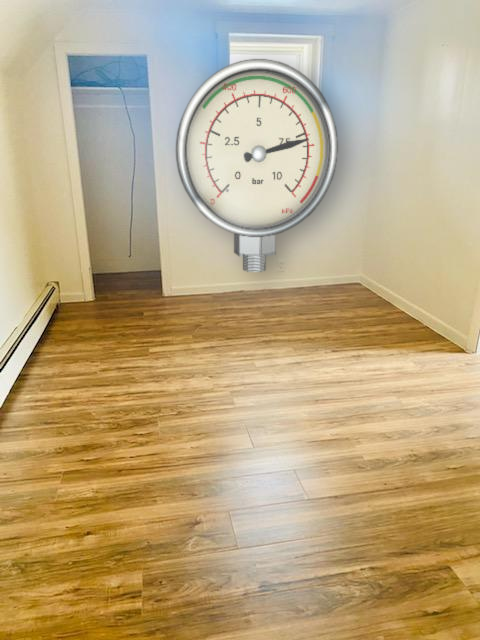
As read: **7.75** bar
